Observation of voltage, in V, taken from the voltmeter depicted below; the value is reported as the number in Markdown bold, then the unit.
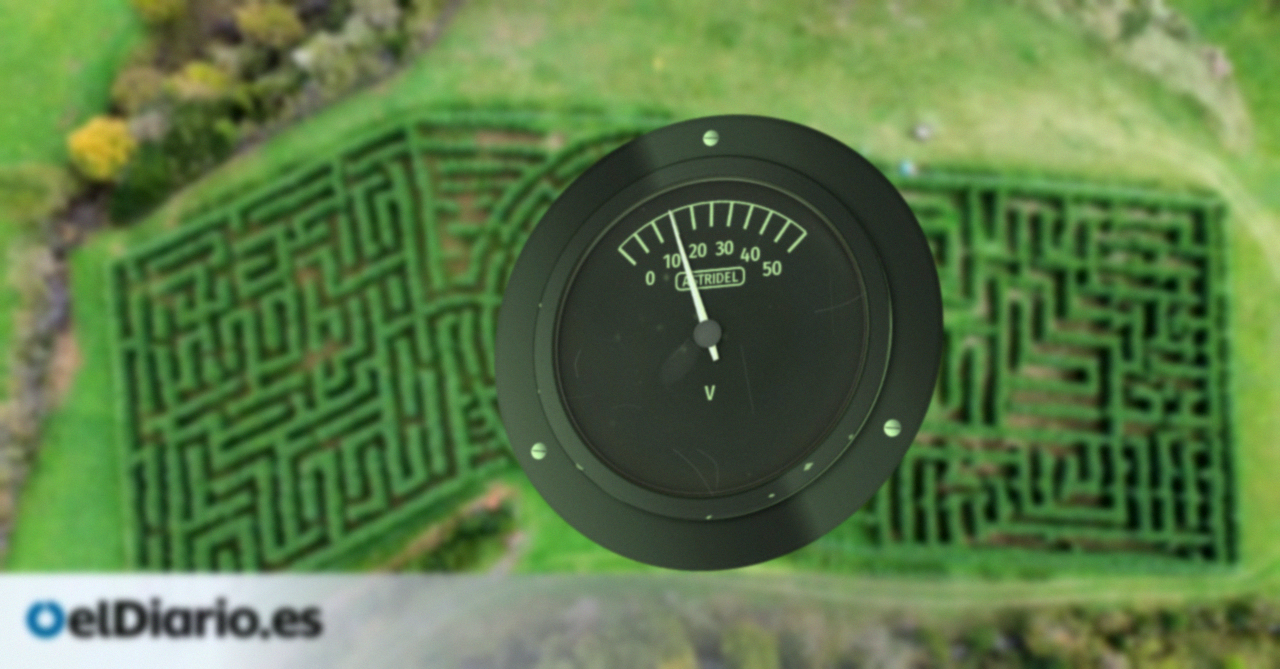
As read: **15** V
